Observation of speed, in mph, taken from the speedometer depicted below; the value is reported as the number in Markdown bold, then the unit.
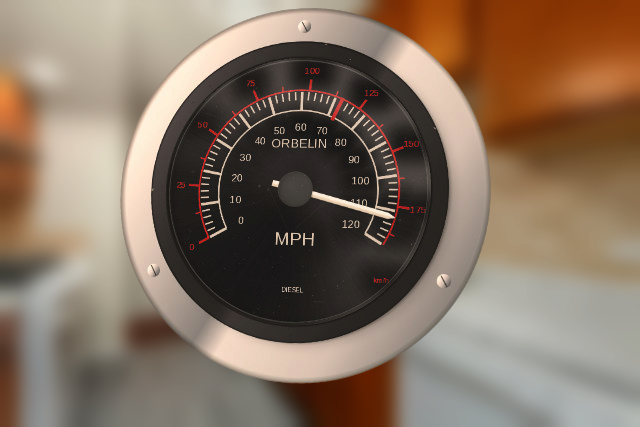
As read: **112** mph
